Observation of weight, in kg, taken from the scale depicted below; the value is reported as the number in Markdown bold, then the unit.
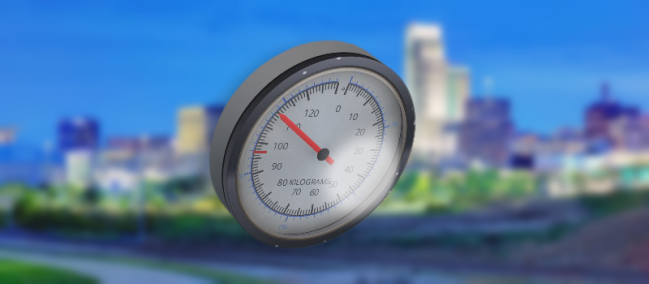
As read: **110** kg
